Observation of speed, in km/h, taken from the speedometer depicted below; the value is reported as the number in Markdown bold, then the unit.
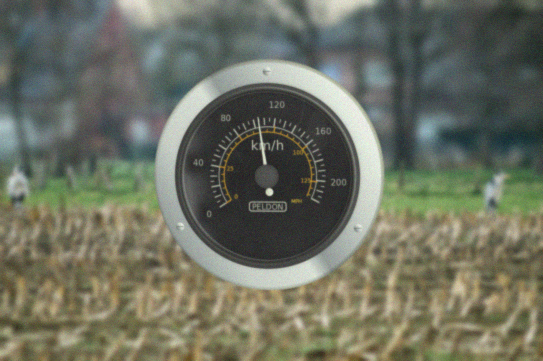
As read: **105** km/h
